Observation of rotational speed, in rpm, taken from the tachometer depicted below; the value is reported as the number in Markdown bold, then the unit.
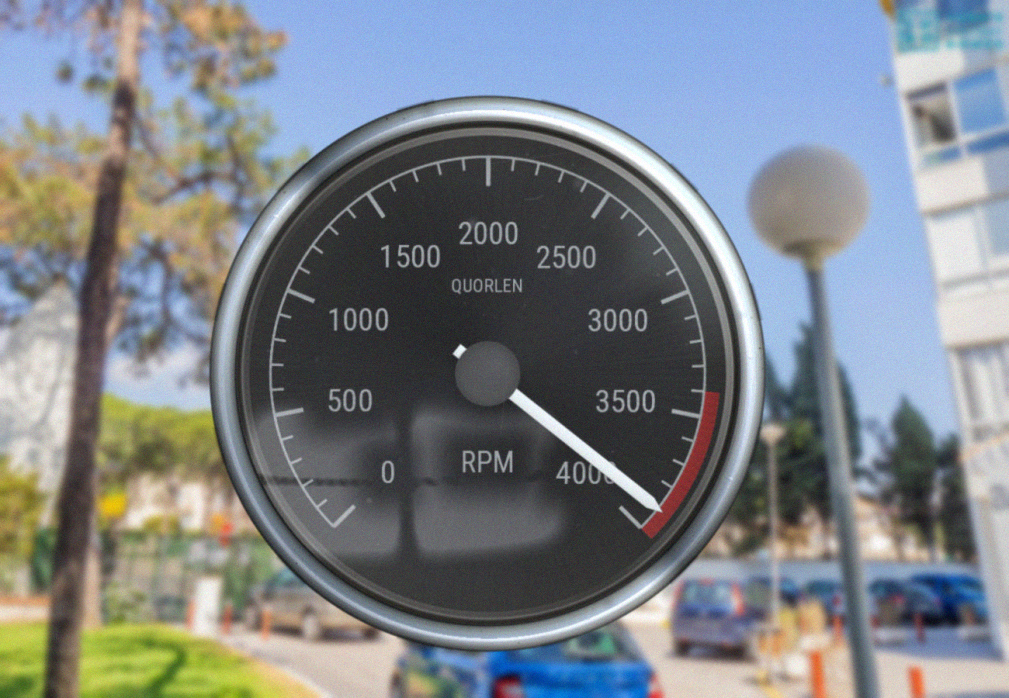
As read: **3900** rpm
